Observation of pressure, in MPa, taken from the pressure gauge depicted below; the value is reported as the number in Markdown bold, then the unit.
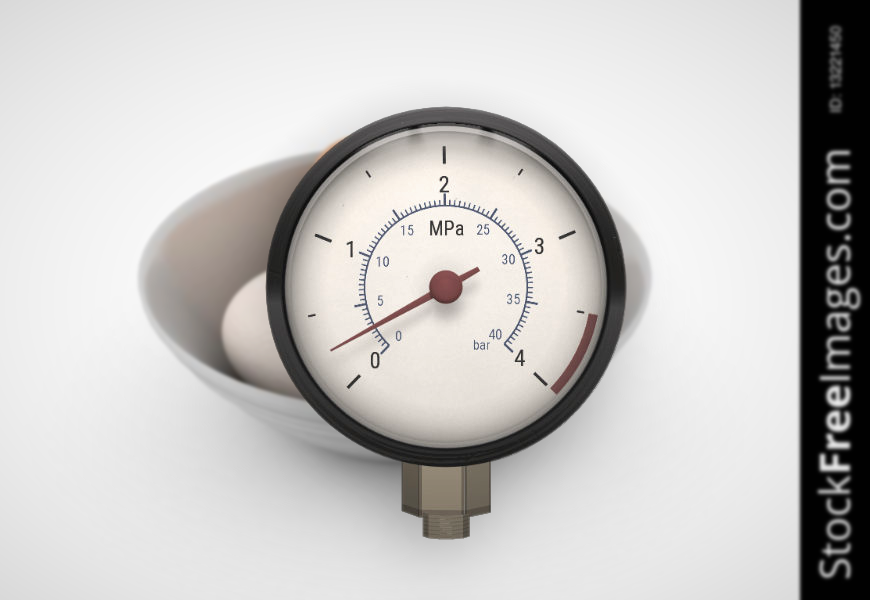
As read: **0.25** MPa
